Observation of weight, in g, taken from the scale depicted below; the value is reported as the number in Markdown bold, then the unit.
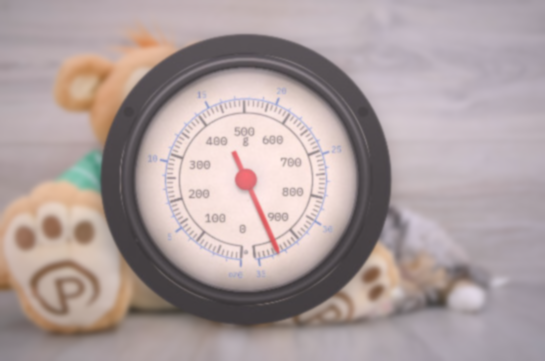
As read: **950** g
